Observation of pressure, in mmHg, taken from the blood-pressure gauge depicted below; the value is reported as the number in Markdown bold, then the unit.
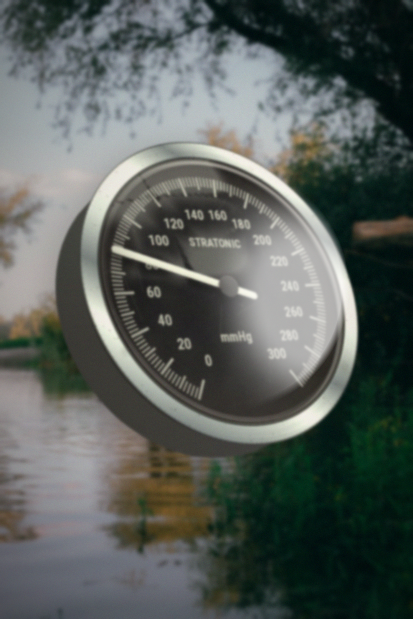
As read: **80** mmHg
